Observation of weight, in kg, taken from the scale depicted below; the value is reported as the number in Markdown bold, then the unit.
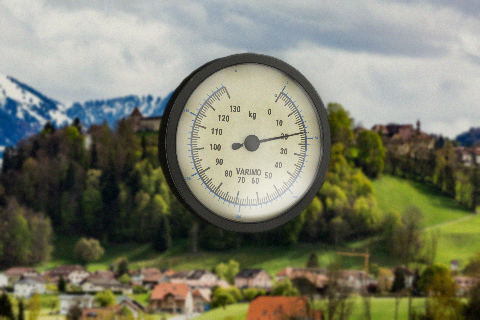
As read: **20** kg
